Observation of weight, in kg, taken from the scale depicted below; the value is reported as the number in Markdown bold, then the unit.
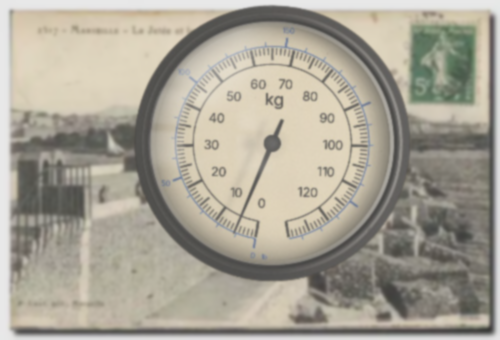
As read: **5** kg
